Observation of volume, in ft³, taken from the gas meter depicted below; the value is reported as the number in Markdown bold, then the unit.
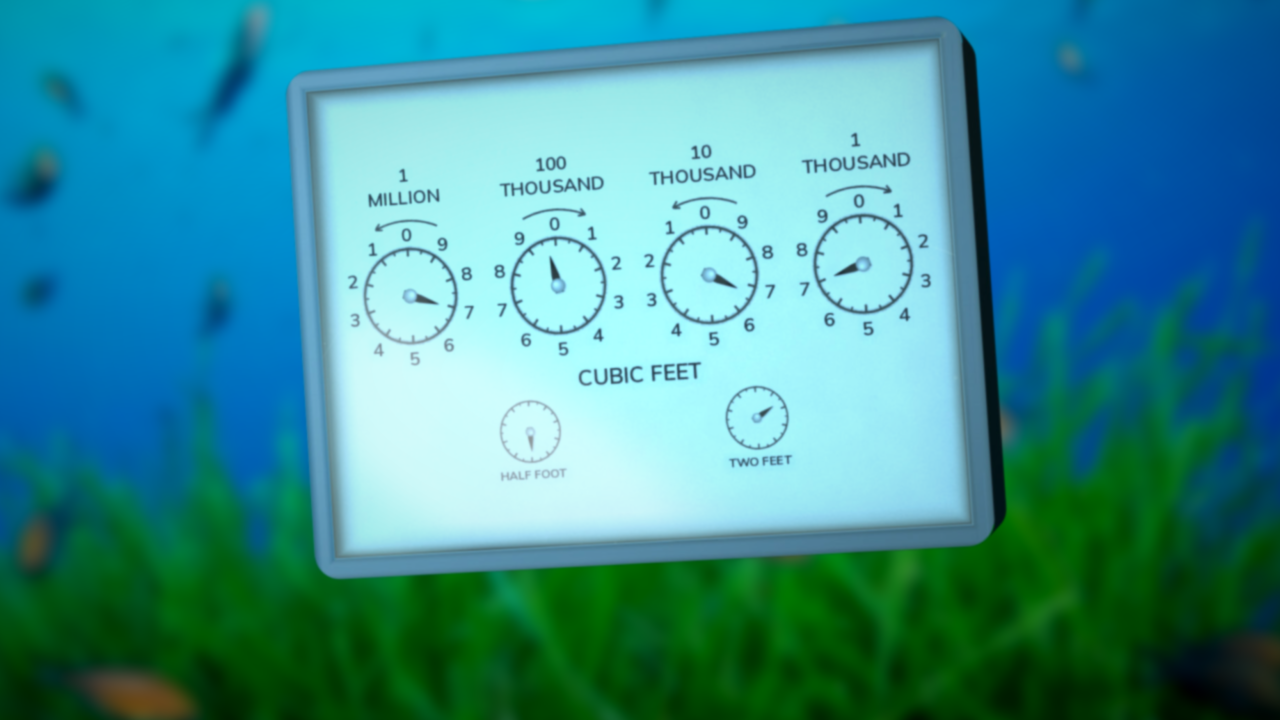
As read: **696700** ft³
